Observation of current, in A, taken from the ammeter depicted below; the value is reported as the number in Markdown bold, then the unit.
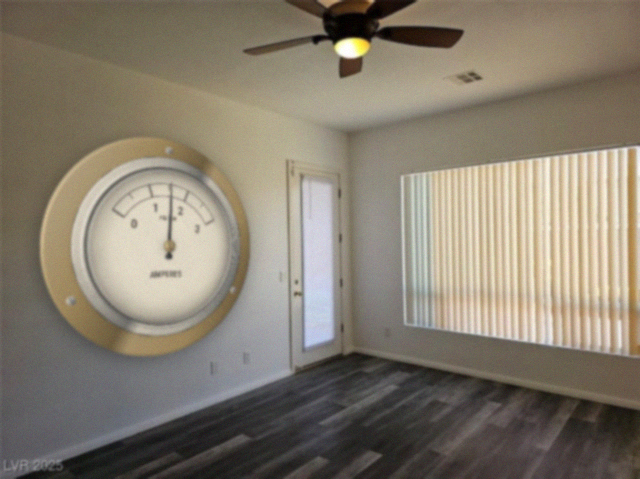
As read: **1.5** A
